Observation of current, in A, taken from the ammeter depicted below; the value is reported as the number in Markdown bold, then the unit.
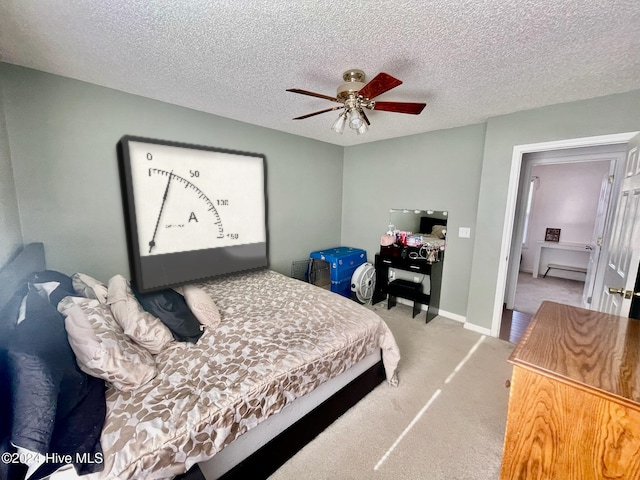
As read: **25** A
